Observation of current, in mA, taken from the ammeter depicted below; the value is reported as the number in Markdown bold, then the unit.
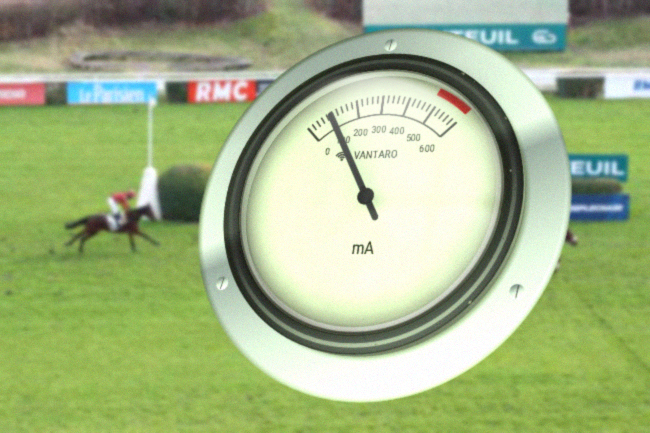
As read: **100** mA
